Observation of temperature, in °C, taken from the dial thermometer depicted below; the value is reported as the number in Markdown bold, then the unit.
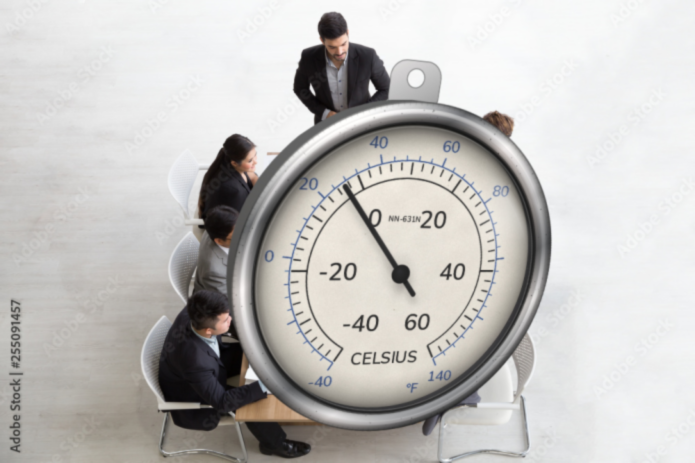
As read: **-3** °C
